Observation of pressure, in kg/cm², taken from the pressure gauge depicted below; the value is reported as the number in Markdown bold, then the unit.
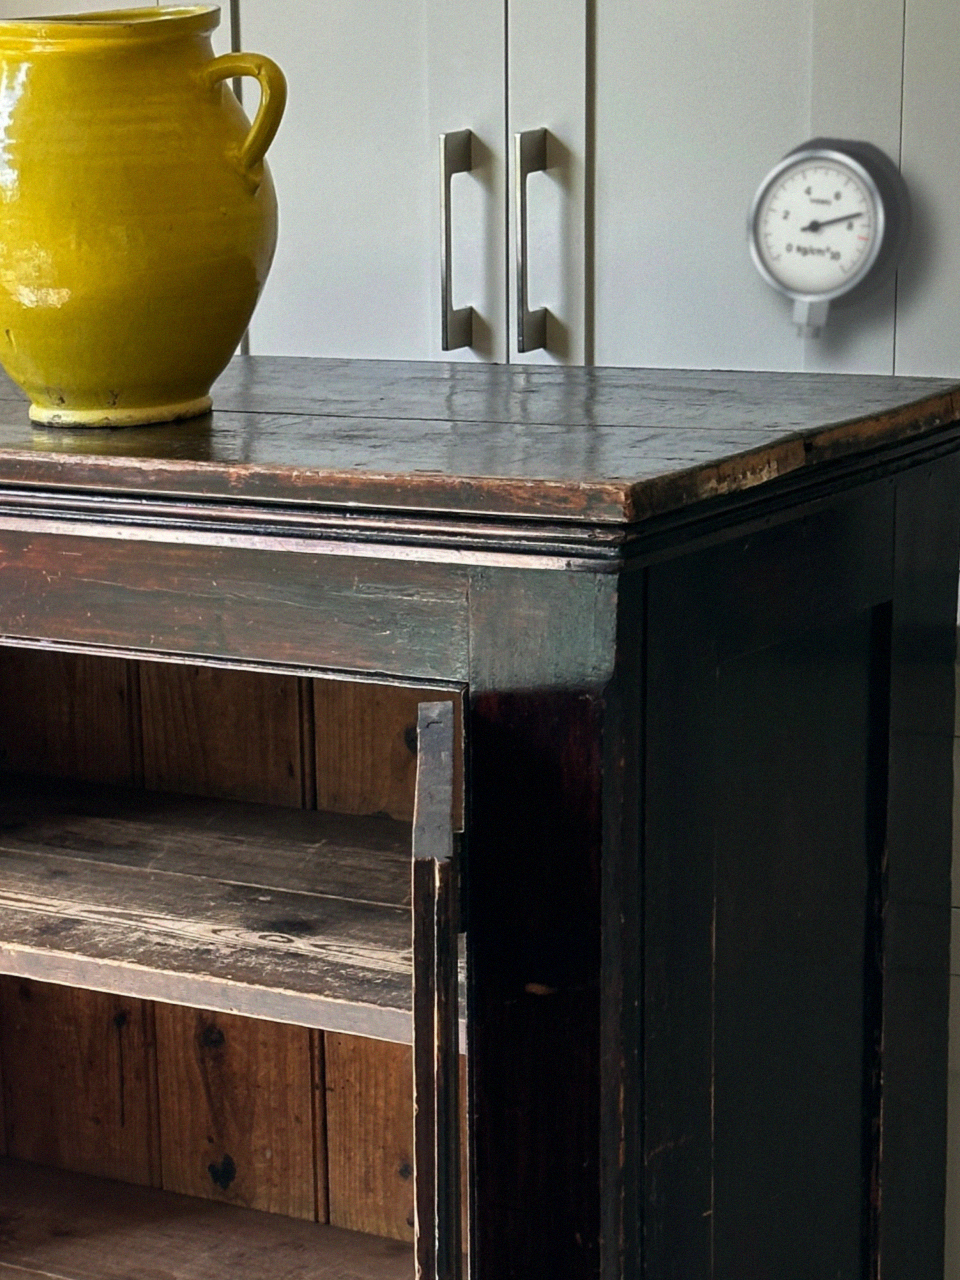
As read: **7.5** kg/cm²
